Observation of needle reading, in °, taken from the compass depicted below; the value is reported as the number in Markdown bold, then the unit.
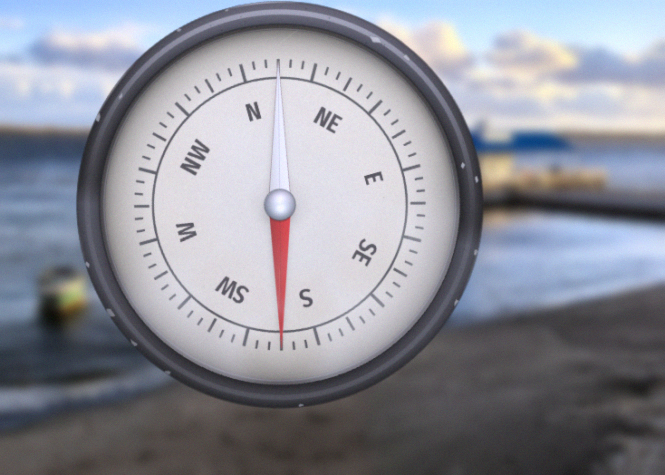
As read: **195** °
